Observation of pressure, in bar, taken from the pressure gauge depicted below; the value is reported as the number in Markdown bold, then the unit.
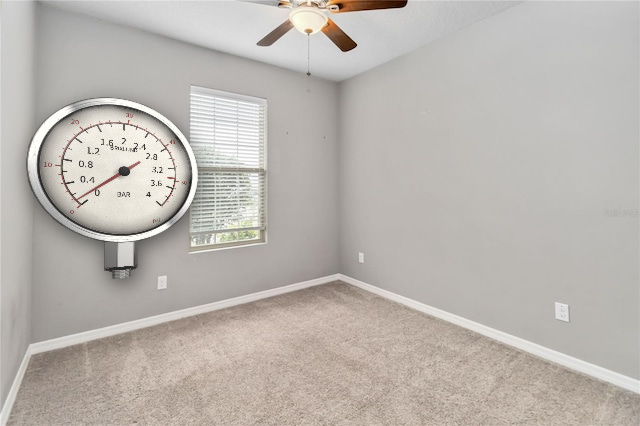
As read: **0.1** bar
